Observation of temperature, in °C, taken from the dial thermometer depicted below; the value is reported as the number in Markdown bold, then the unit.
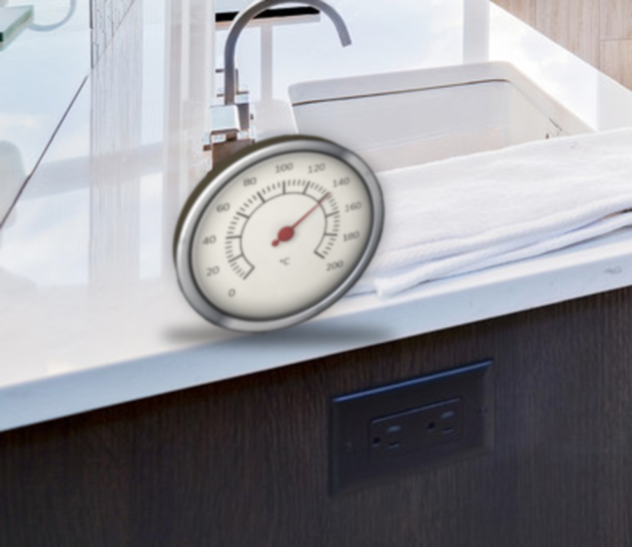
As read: **140** °C
